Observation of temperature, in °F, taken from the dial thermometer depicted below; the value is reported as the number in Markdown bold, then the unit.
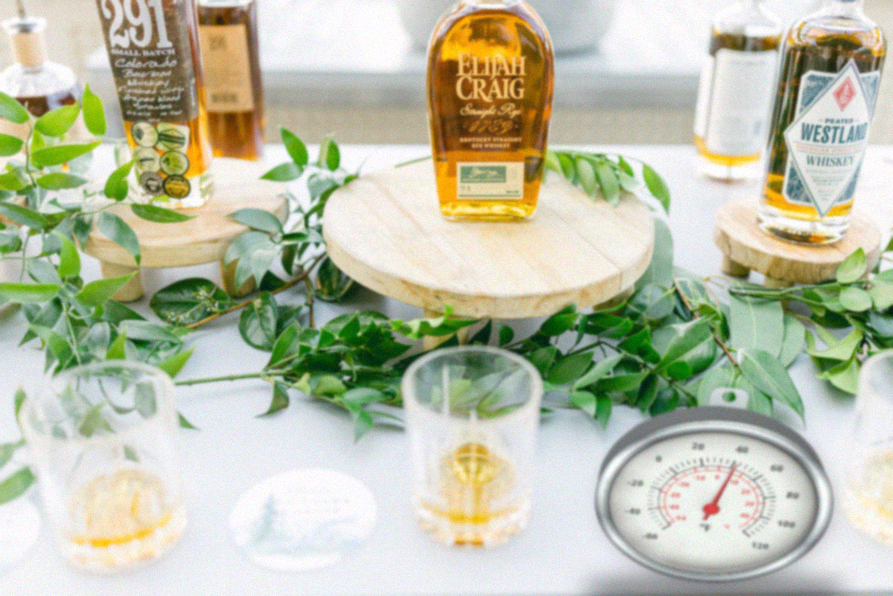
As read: **40** °F
